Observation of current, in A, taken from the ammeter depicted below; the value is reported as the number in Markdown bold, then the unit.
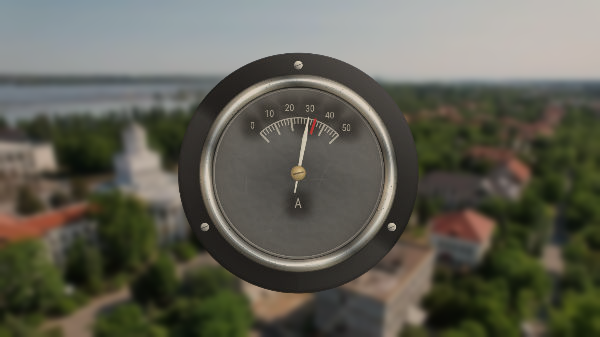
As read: **30** A
